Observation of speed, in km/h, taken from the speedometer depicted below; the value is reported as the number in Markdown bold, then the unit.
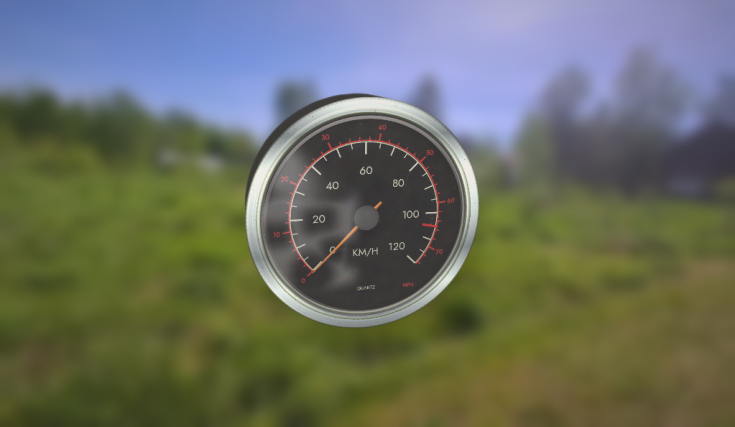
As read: **0** km/h
